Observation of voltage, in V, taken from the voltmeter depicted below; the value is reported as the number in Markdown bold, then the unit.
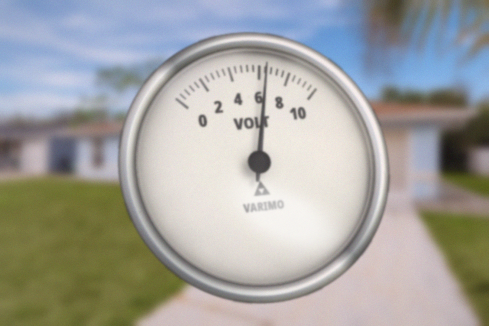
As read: **6.4** V
